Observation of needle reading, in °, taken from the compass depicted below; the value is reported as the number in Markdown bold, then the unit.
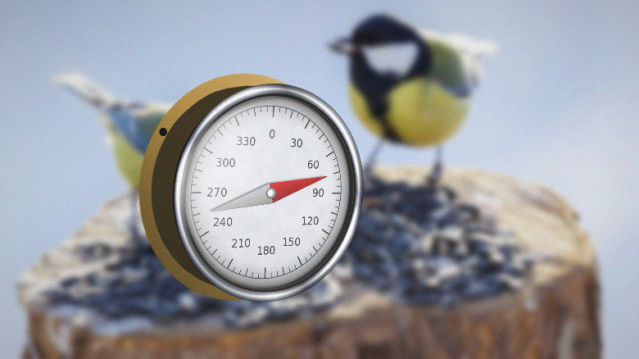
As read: **75** °
